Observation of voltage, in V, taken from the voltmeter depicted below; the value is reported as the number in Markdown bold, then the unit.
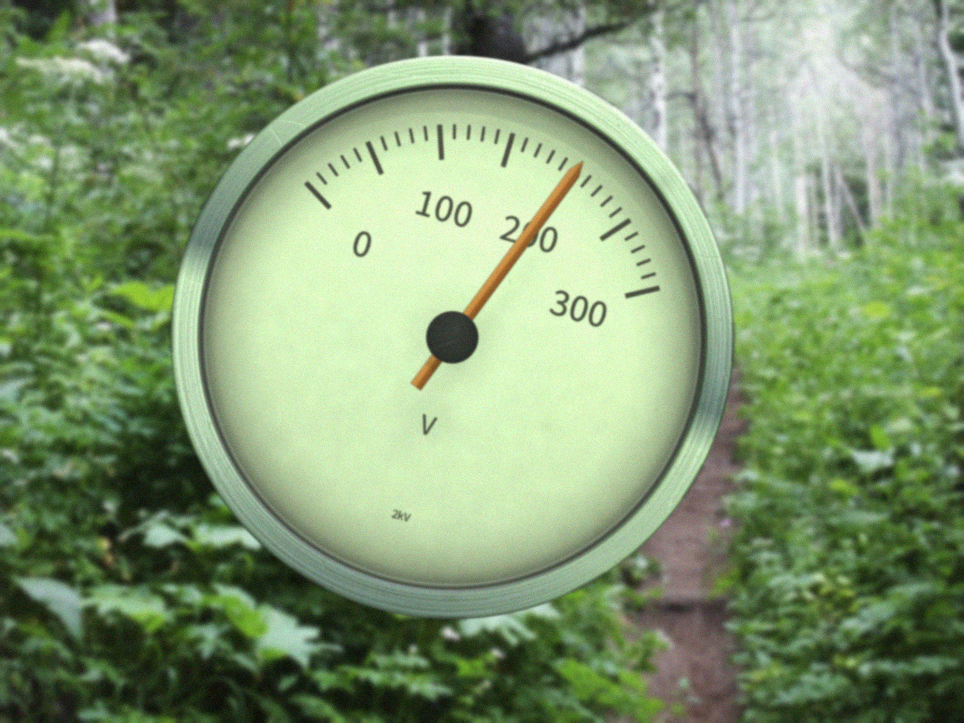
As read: **200** V
